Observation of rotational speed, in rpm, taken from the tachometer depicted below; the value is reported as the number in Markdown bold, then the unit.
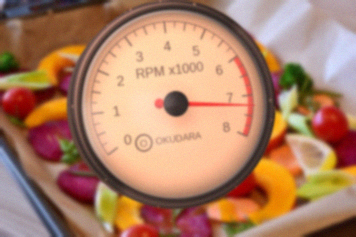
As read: **7250** rpm
